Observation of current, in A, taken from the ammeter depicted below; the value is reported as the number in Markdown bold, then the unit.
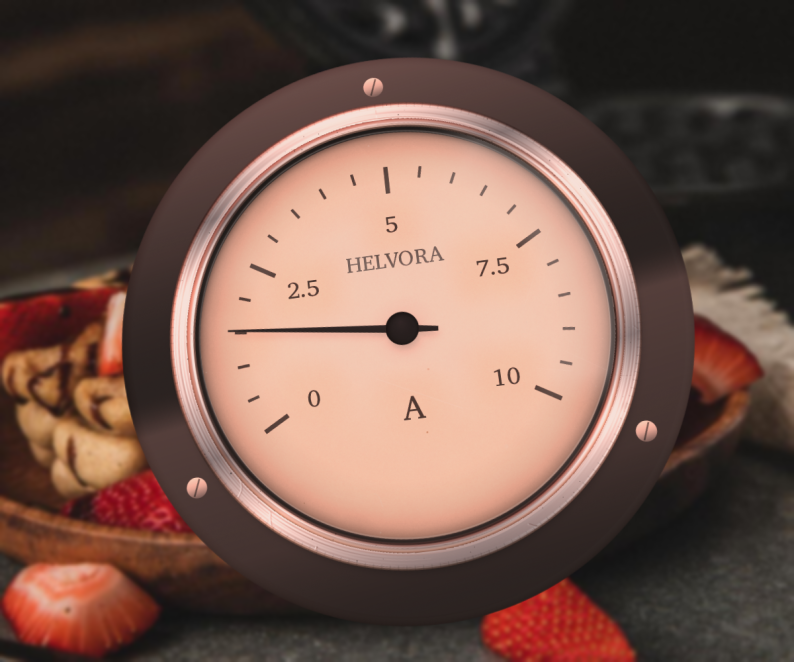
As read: **1.5** A
